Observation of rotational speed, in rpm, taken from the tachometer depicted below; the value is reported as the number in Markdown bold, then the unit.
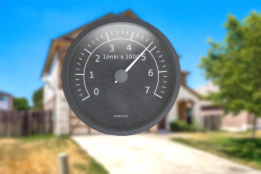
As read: **4800** rpm
